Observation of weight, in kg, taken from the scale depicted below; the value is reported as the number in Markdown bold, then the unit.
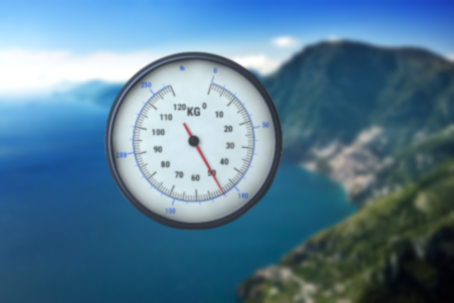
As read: **50** kg
